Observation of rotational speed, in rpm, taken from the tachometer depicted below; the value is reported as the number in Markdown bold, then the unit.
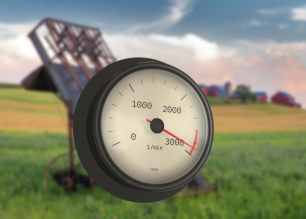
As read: **2900** rpm
